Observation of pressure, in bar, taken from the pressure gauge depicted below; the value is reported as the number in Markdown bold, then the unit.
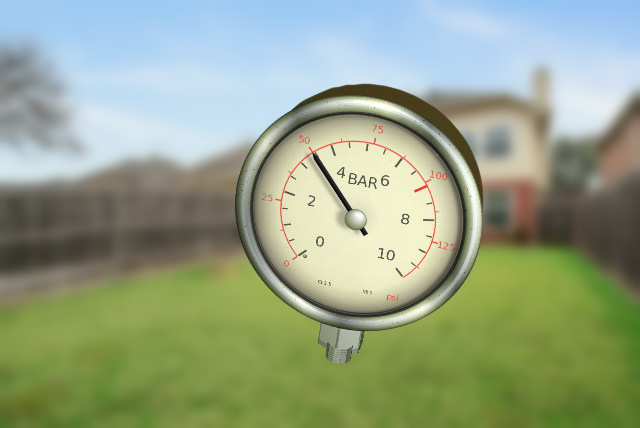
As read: **3.5** bar
